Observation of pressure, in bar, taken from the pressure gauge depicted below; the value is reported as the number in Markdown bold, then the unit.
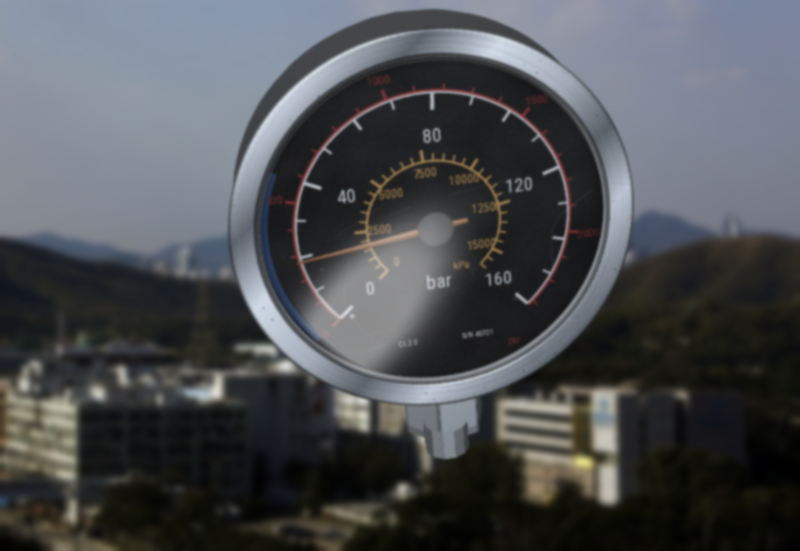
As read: **20** bar
